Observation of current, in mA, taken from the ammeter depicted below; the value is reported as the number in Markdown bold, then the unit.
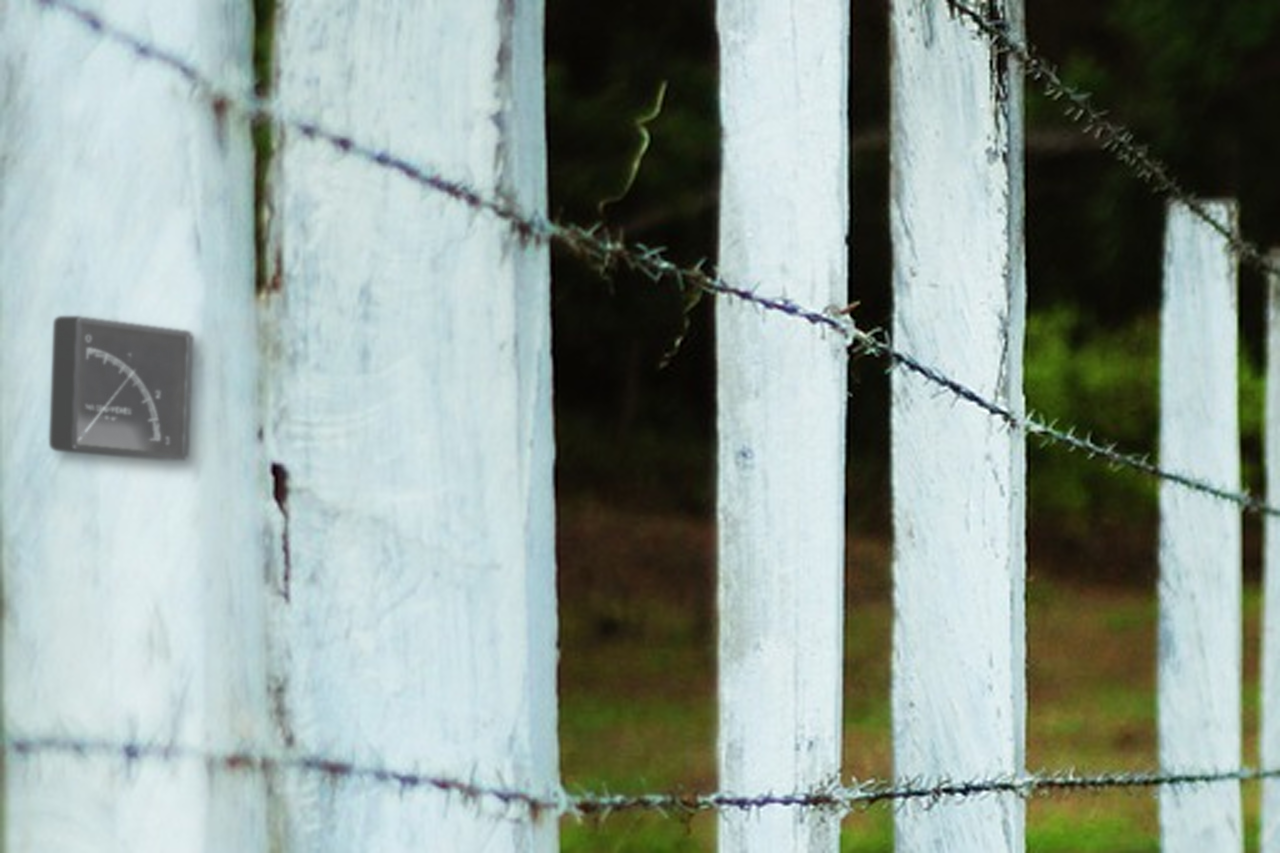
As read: **1.25** mA
